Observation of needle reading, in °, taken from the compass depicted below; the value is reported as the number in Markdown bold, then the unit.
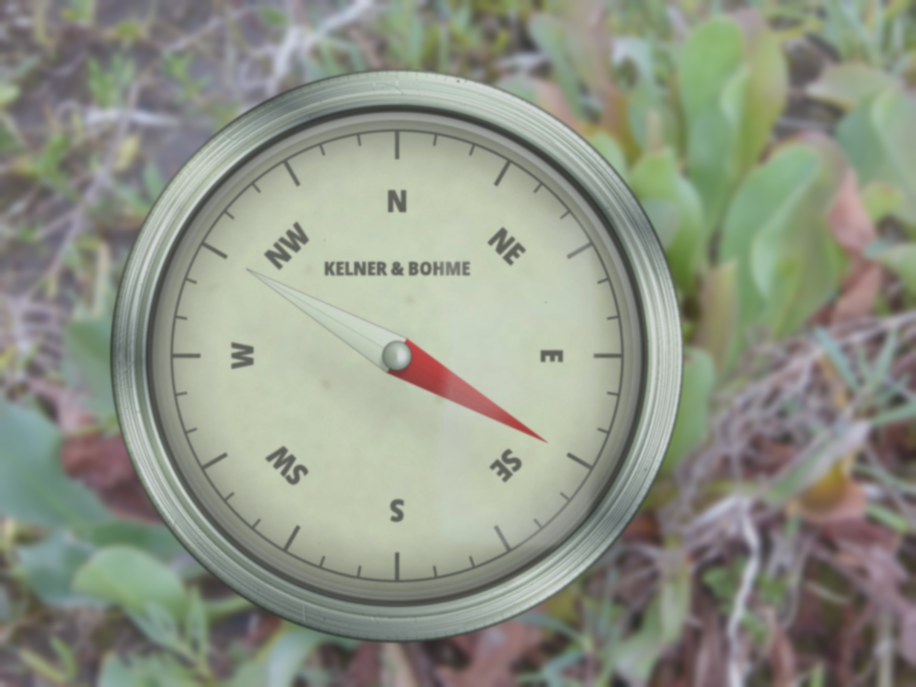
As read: **120** °
